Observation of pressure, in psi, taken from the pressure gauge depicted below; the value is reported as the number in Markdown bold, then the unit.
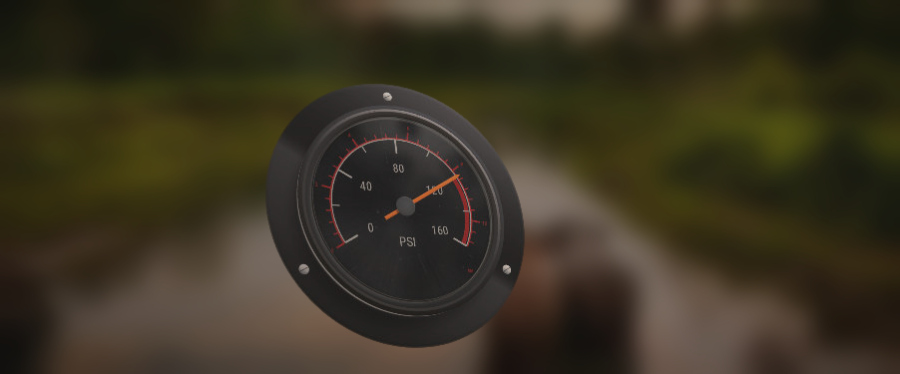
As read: **120** psi
